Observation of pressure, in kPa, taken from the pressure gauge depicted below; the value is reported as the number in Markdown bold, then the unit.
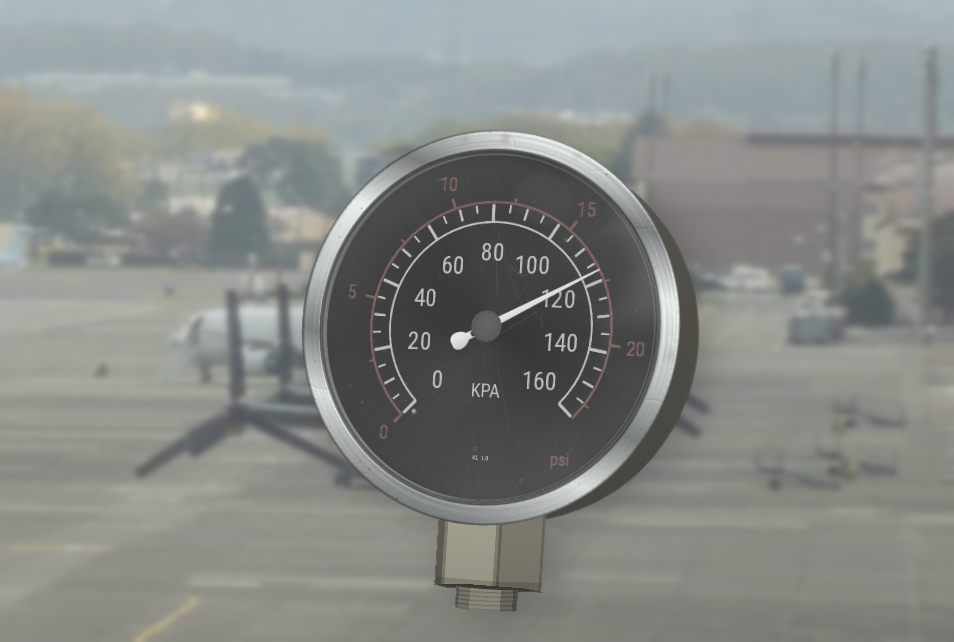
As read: **117.5** kPa
